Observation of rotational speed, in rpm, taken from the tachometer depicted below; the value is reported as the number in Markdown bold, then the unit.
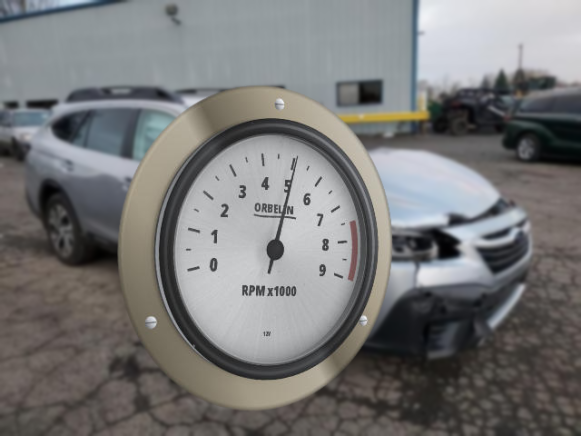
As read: **5000** rpm
